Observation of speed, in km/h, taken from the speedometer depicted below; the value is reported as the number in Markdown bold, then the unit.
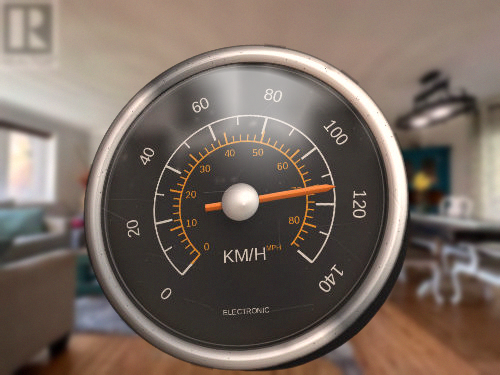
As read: **115** km/h
